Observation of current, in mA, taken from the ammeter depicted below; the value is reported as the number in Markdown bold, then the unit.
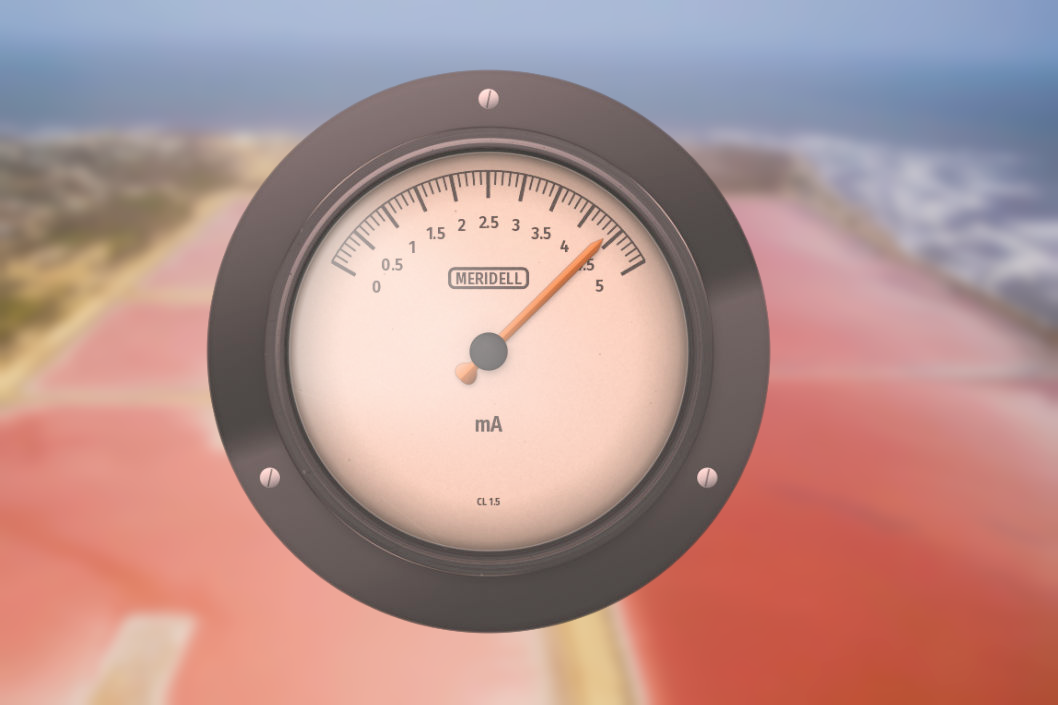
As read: **4.4** mA
